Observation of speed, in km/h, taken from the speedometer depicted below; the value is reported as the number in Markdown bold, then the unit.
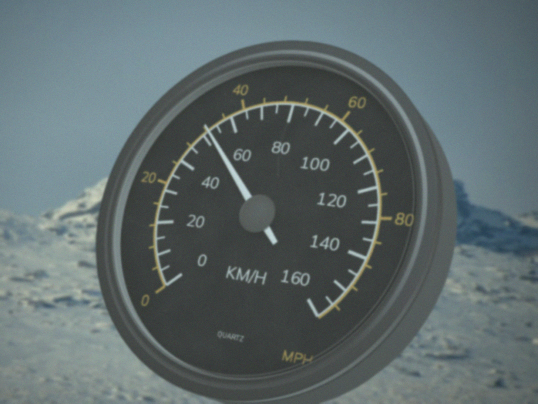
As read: **52.5** km/h
